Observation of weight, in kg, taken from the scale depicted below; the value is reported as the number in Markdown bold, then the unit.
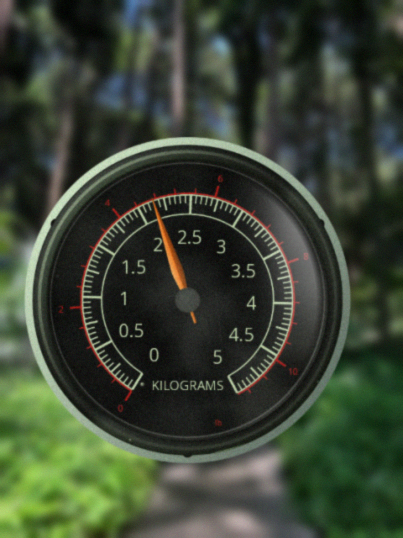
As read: **2.15** kg
